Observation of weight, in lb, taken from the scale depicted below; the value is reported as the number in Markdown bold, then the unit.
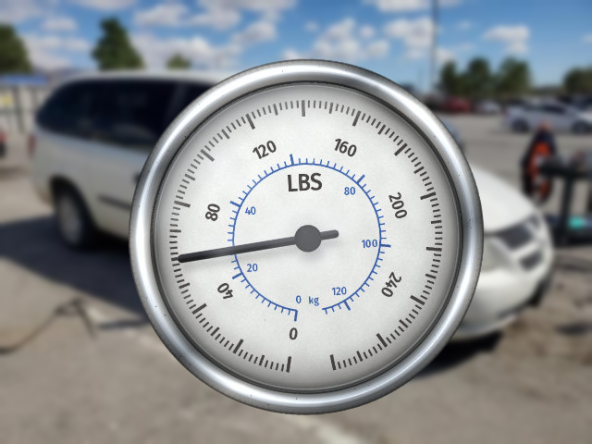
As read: **60** lb
